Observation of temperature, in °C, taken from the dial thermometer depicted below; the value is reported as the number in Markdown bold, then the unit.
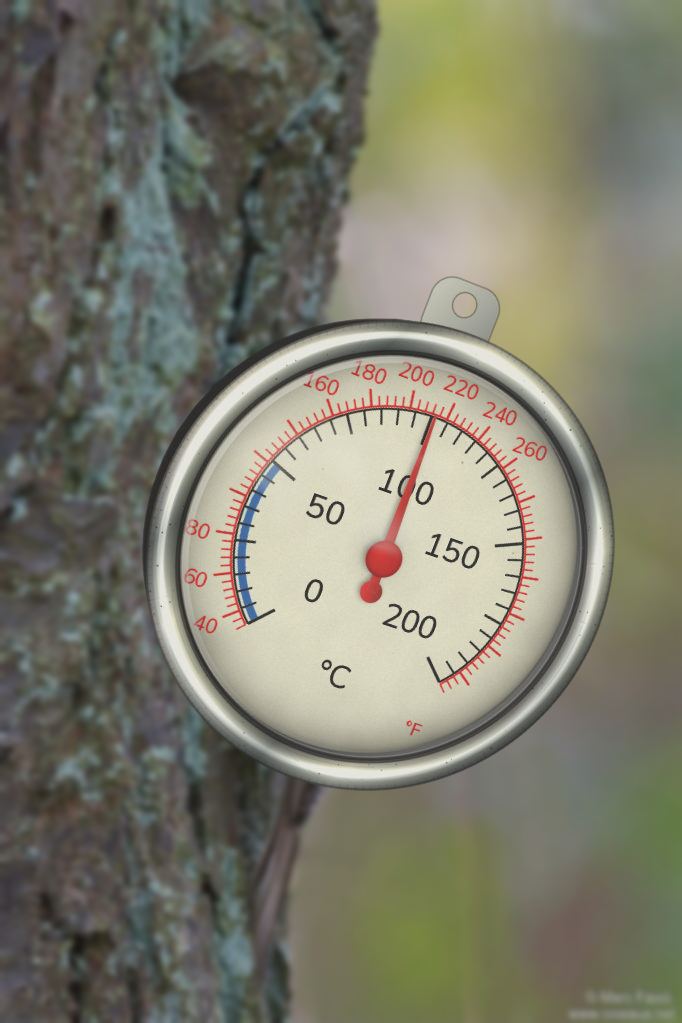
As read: **100** °C
